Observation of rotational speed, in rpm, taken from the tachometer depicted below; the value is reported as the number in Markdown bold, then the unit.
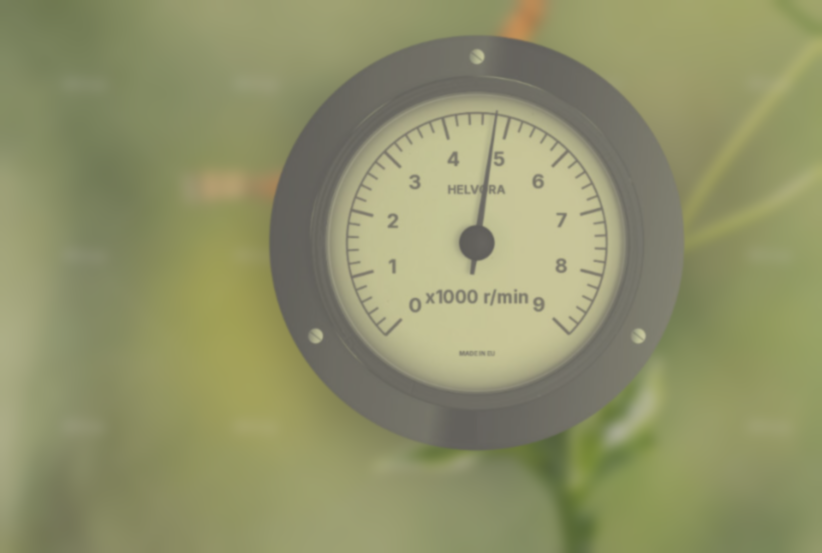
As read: **4800** rpm
